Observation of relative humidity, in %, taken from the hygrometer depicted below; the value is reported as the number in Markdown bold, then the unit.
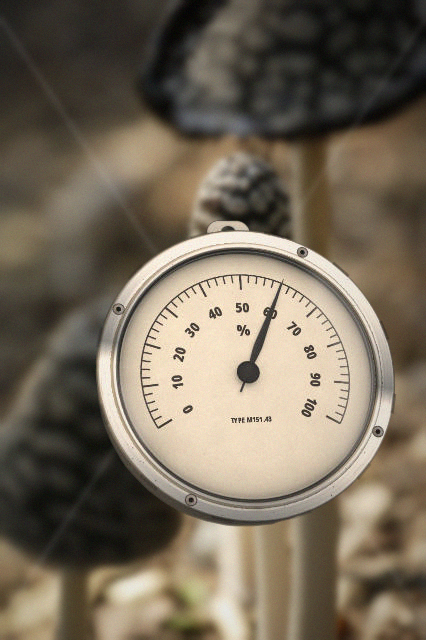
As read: **60** %
